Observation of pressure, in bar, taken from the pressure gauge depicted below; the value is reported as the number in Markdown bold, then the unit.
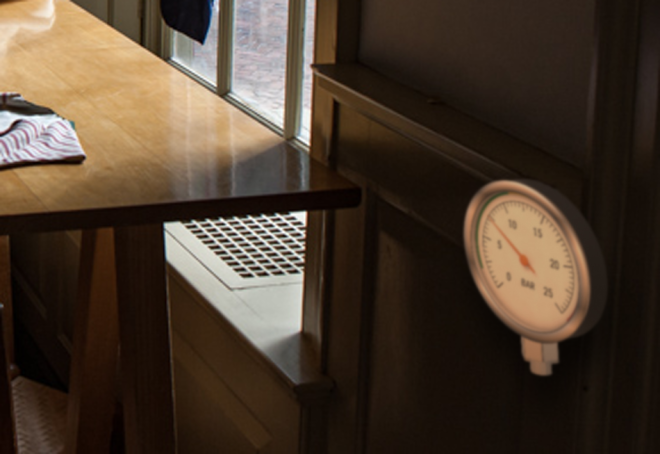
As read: **7.5** bar
